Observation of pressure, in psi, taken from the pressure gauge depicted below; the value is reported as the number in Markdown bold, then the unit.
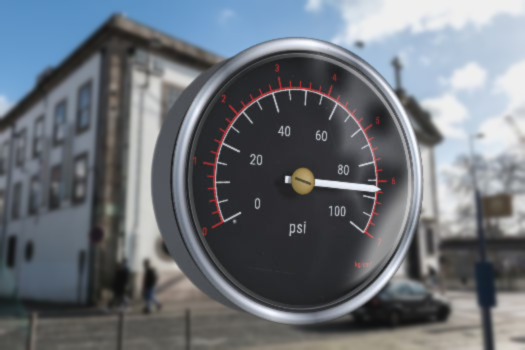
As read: **87.5** psi
